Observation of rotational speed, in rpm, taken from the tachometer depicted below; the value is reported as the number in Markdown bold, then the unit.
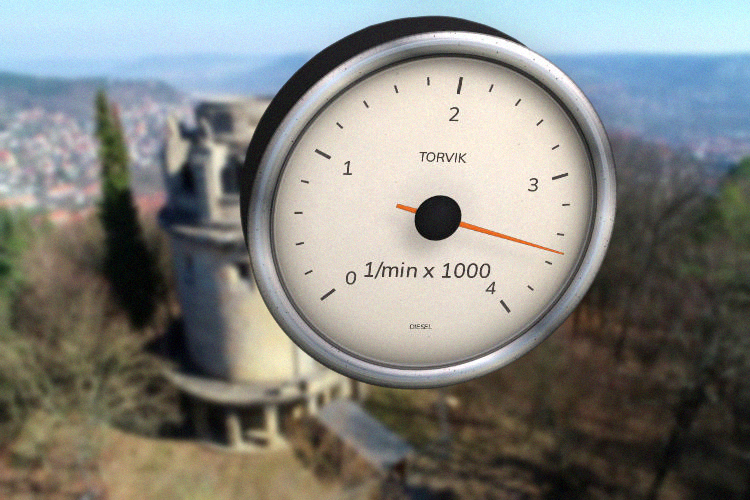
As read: **3500** rpm
